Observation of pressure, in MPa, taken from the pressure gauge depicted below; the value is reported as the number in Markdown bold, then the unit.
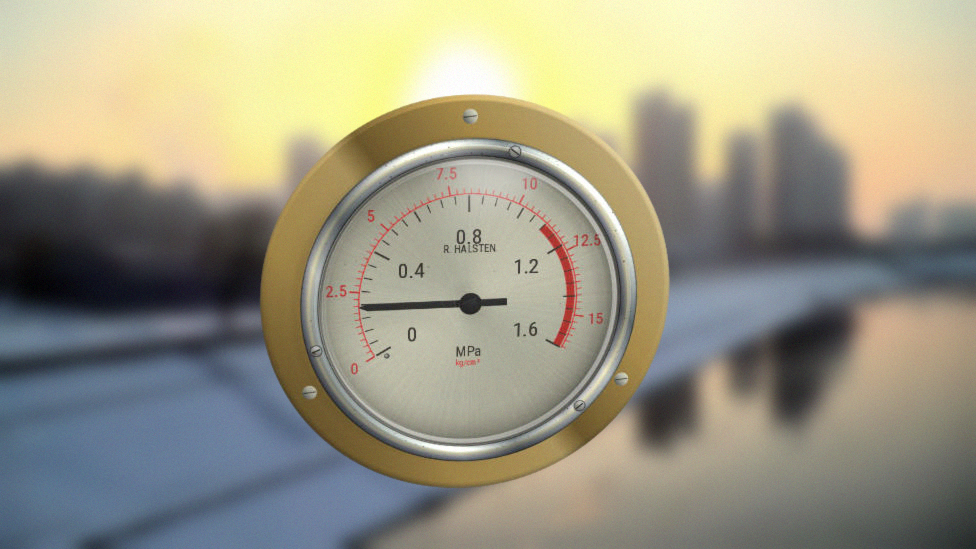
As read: **0.2** MPa
